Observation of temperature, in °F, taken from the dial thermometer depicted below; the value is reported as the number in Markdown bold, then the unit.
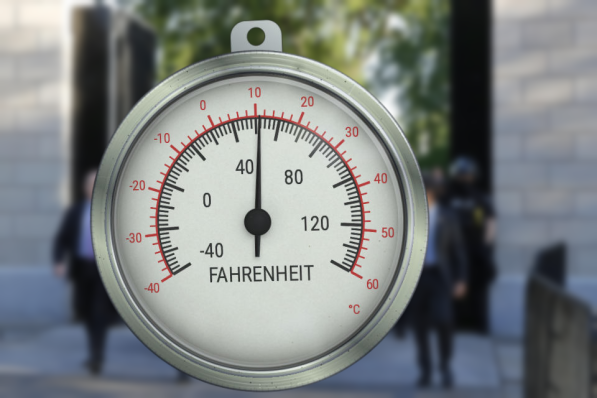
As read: **52** °F
